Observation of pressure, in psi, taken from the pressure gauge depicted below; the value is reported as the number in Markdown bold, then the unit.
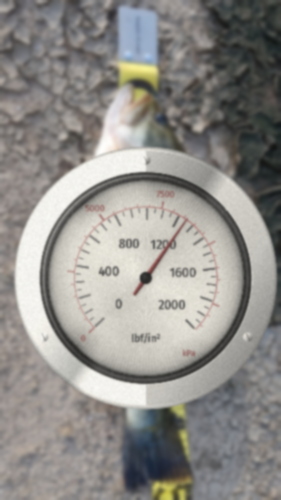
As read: **1250** psi
